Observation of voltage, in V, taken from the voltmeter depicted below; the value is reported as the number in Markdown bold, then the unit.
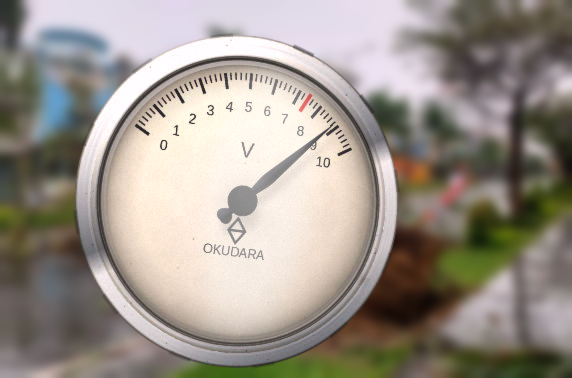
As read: **8.8** V
